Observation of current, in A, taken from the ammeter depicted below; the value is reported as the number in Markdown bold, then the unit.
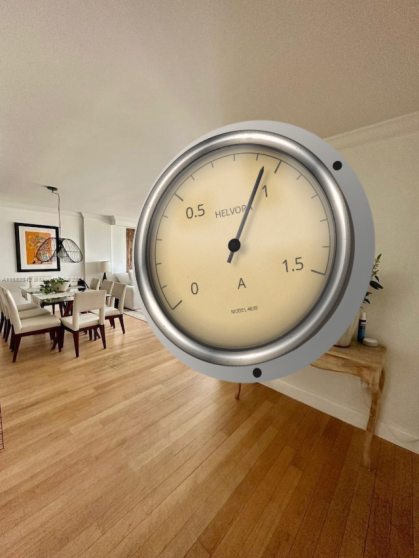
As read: **0.95** A
